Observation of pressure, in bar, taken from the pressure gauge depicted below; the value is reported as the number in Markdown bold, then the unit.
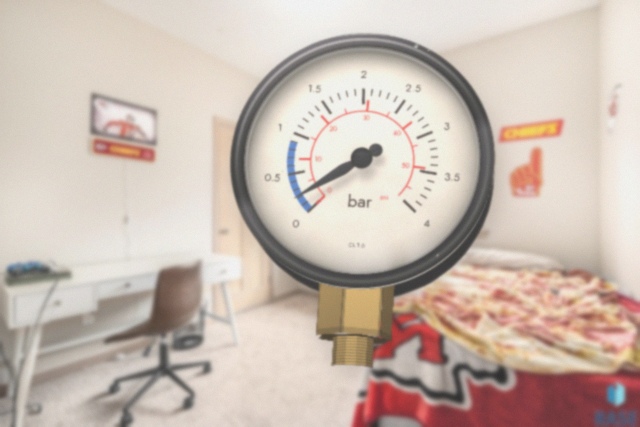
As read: **0.2** bar
